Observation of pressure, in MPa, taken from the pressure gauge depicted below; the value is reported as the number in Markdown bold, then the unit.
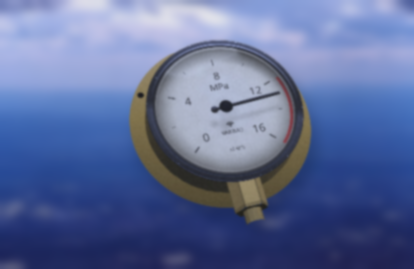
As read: **13** MPa
